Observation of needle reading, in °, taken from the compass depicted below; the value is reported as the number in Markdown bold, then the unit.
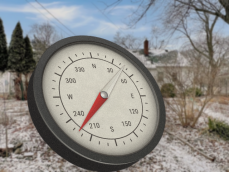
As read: **225** °
